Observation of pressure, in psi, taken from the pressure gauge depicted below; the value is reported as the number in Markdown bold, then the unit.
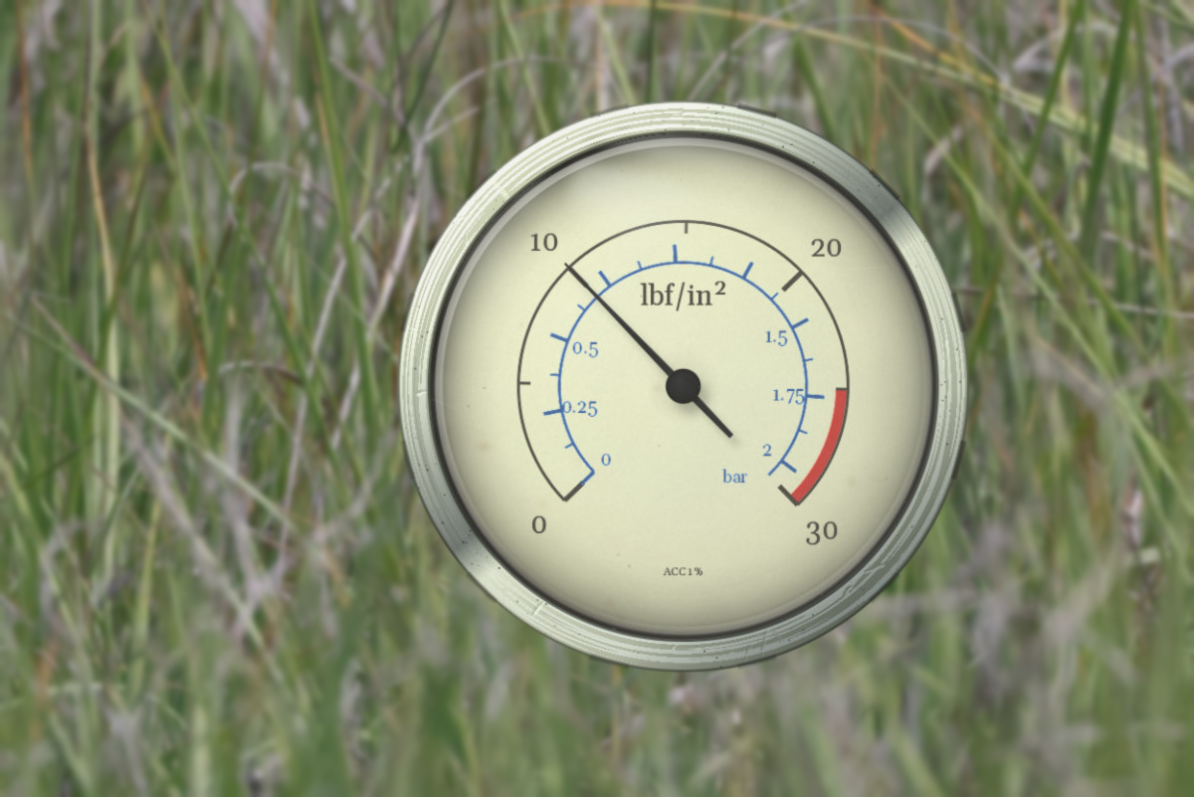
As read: **10** psi
